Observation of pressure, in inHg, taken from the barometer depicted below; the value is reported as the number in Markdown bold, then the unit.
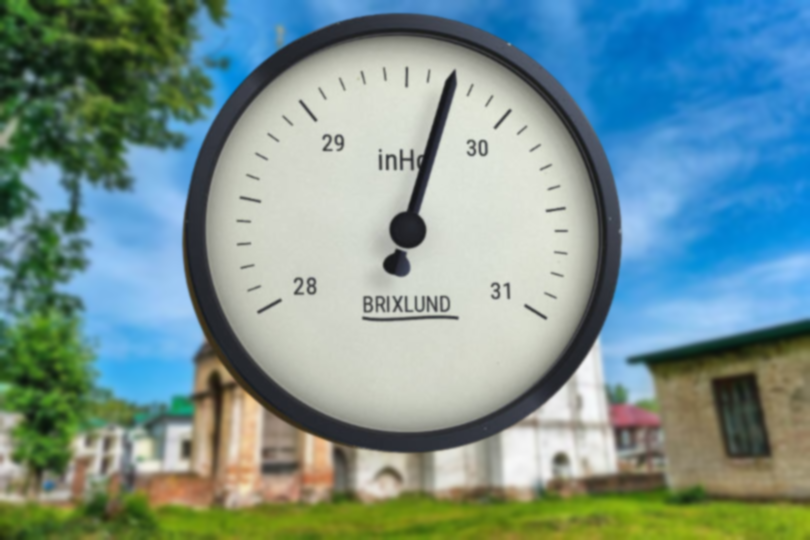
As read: **29.7** inHg
